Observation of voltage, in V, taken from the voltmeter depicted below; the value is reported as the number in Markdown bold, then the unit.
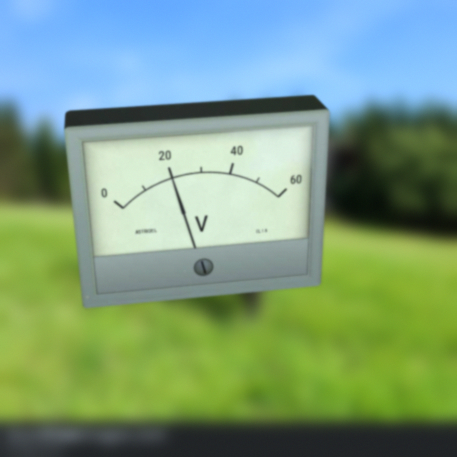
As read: **20** V
